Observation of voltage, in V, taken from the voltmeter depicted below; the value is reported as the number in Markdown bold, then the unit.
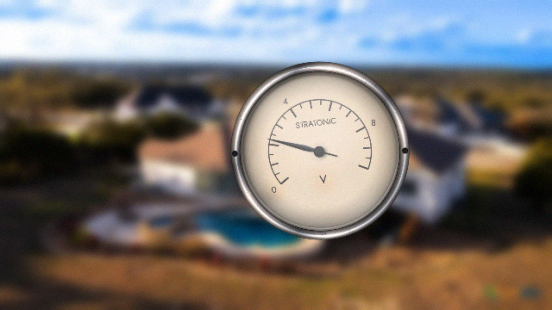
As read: **2.25** V
